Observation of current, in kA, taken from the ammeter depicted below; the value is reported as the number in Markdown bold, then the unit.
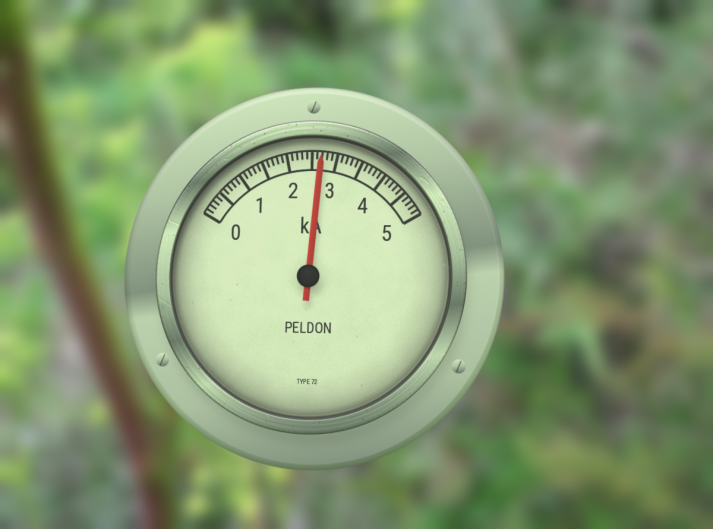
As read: **2.7** kA
